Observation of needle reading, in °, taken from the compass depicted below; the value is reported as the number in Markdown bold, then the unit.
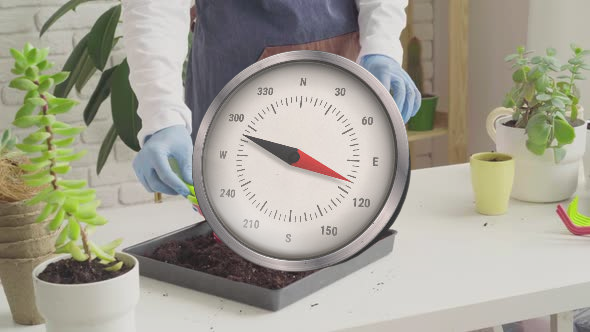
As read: **110** °
